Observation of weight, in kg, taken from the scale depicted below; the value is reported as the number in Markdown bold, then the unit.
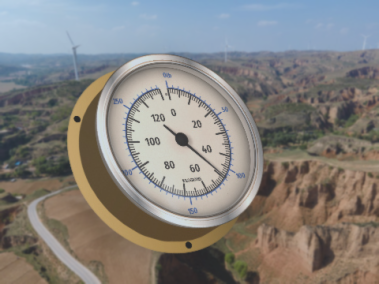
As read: **50** kg
